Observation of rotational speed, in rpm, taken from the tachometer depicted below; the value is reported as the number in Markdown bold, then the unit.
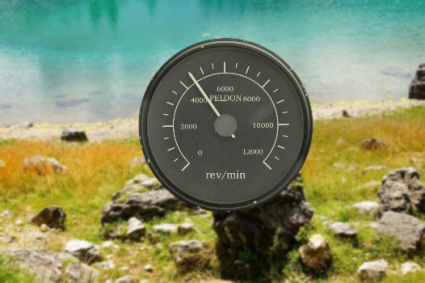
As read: **4500** rpm
